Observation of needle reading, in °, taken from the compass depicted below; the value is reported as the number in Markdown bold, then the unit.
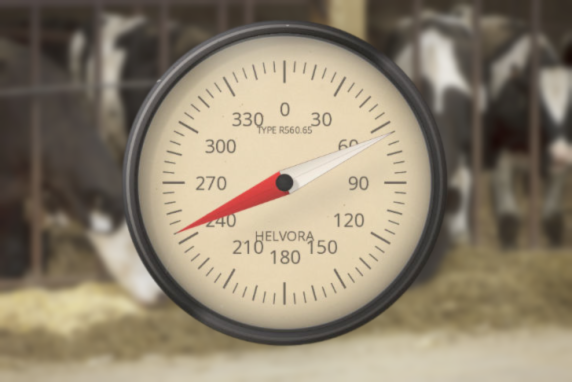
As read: **245** °
